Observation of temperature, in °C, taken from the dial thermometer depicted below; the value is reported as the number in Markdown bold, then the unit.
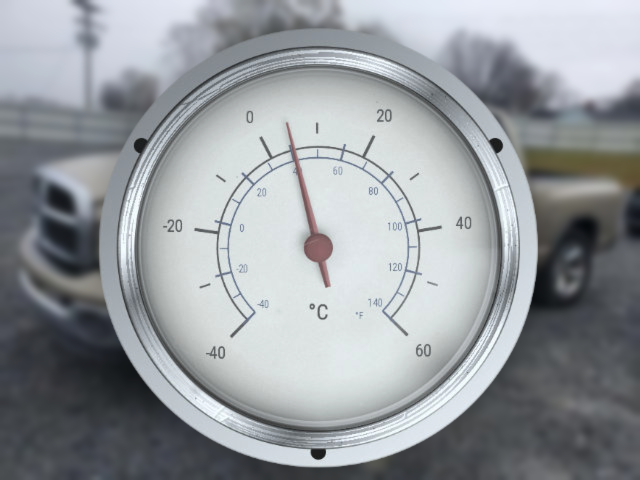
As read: **5** °C
